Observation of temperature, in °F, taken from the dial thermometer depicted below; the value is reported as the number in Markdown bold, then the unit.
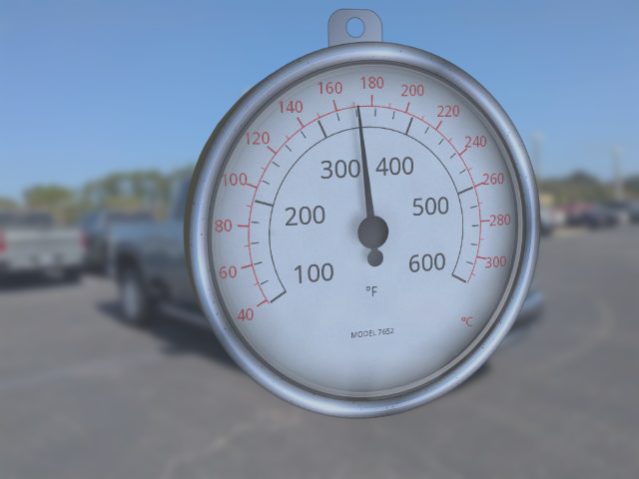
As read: **340** °F
